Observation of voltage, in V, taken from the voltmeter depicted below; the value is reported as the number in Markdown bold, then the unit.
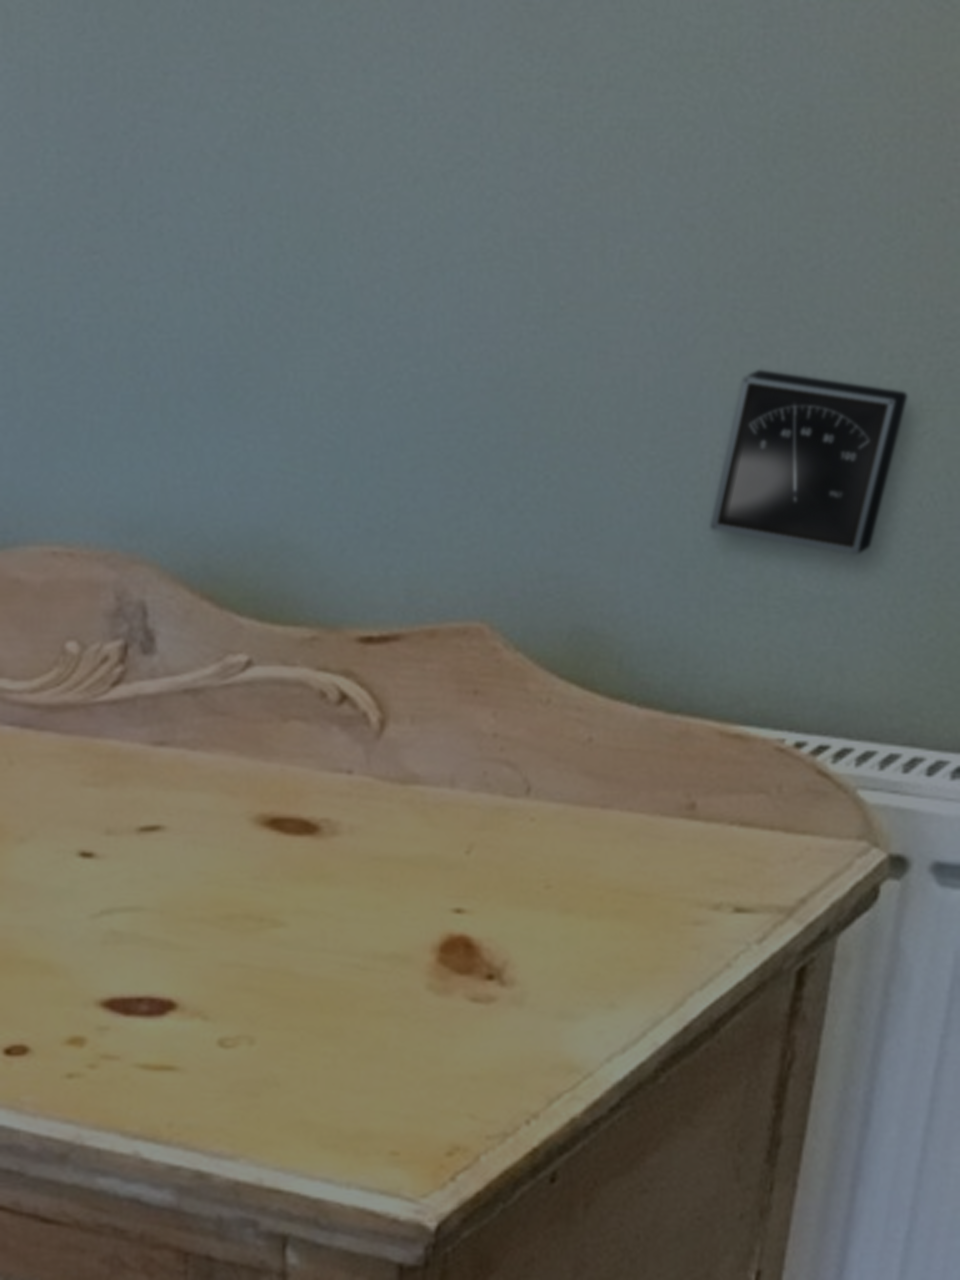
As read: **50** V
